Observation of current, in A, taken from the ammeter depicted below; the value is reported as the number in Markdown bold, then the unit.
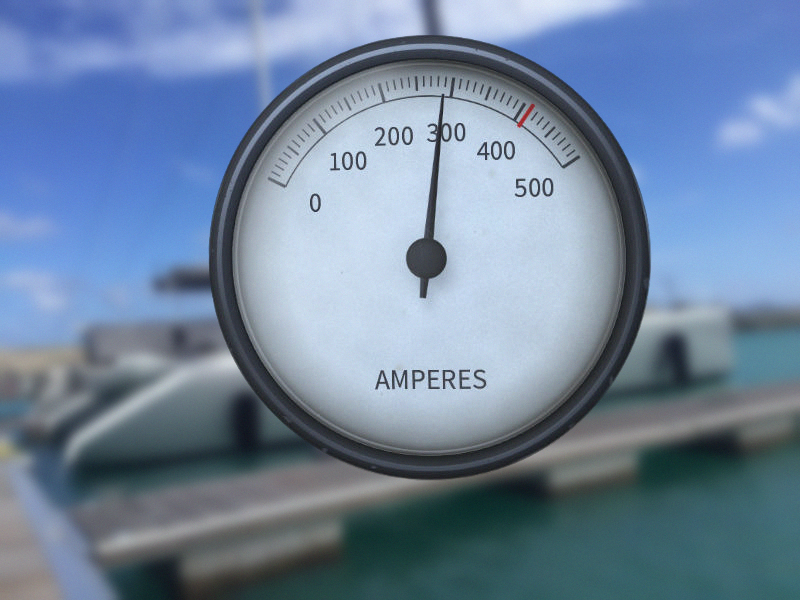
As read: **290** A
